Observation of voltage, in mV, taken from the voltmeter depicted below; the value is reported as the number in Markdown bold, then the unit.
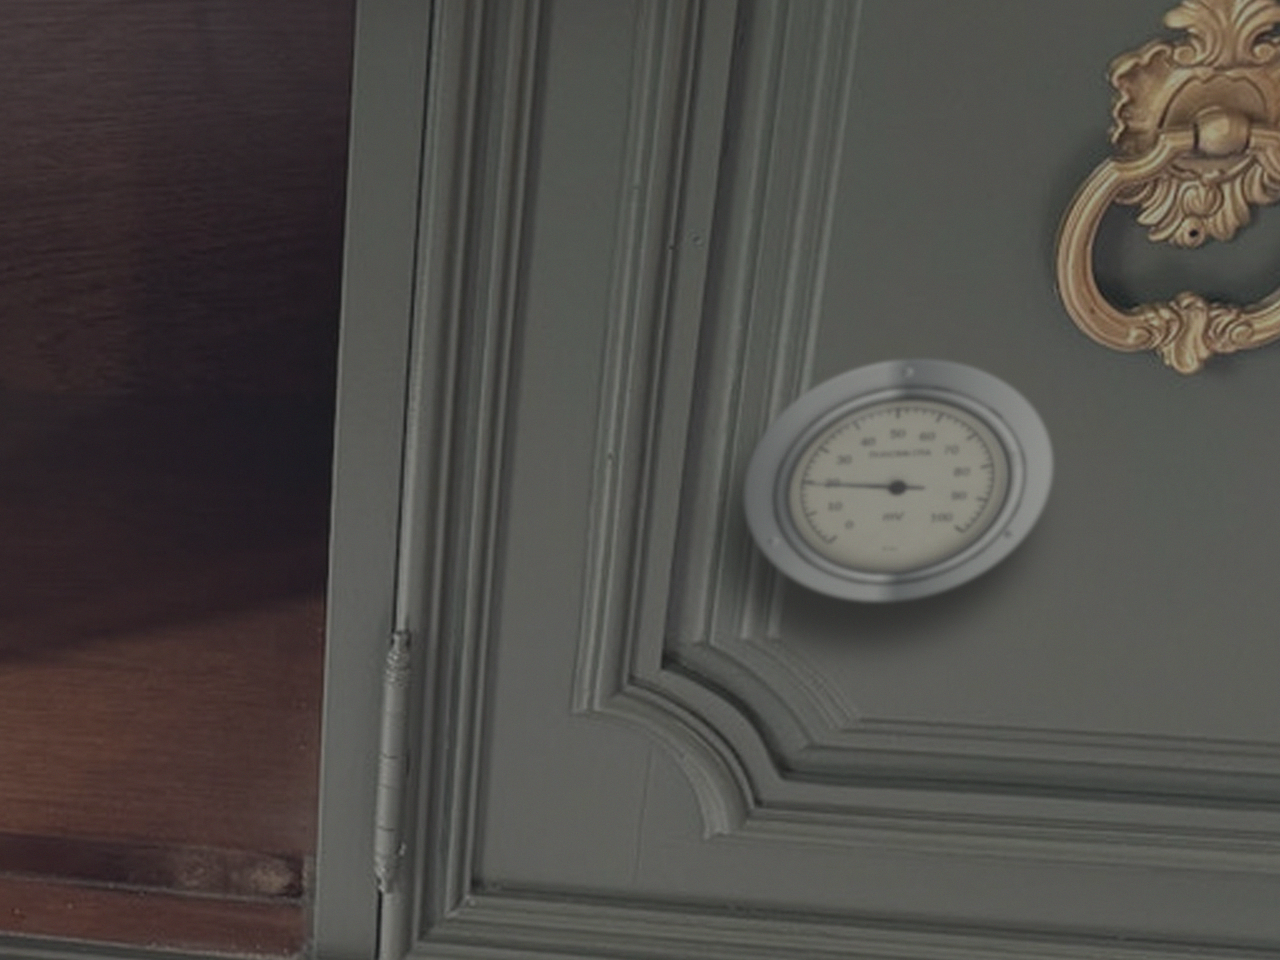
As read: **20** mV
